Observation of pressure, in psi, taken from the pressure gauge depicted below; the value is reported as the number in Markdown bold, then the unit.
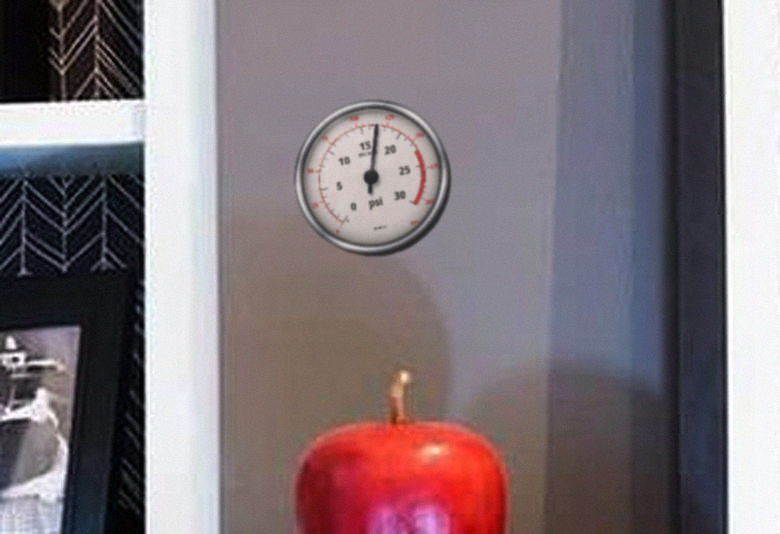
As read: **17** psi
